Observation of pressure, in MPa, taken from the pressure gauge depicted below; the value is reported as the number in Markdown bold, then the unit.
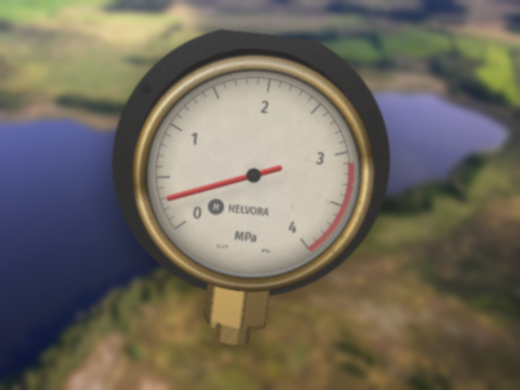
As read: **0.3** MPa
